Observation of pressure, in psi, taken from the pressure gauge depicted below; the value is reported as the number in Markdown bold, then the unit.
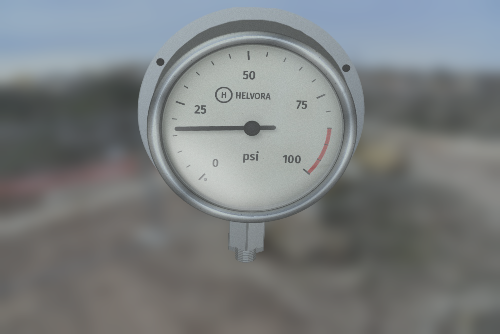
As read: **17.5** psi
